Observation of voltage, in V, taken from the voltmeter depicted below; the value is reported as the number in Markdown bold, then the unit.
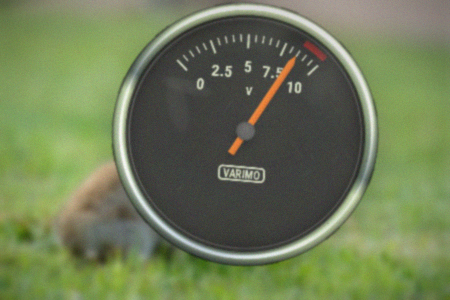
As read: **8.5** V
